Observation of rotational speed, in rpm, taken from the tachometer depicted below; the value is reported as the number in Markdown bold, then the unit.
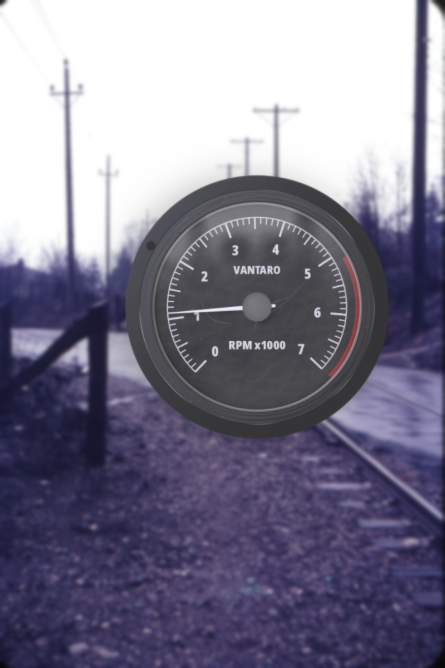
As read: **1100** rpm
